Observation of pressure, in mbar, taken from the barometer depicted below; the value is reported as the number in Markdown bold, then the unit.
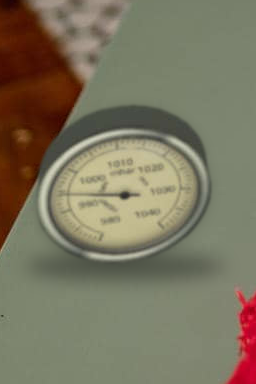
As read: **995** mbar
